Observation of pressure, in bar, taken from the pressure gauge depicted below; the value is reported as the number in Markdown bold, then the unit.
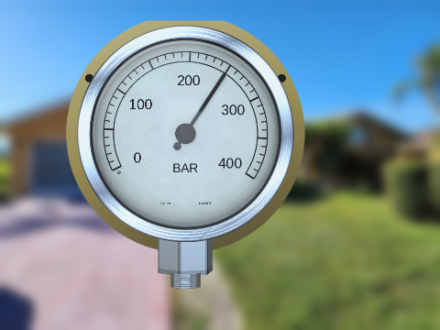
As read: **250** bar
